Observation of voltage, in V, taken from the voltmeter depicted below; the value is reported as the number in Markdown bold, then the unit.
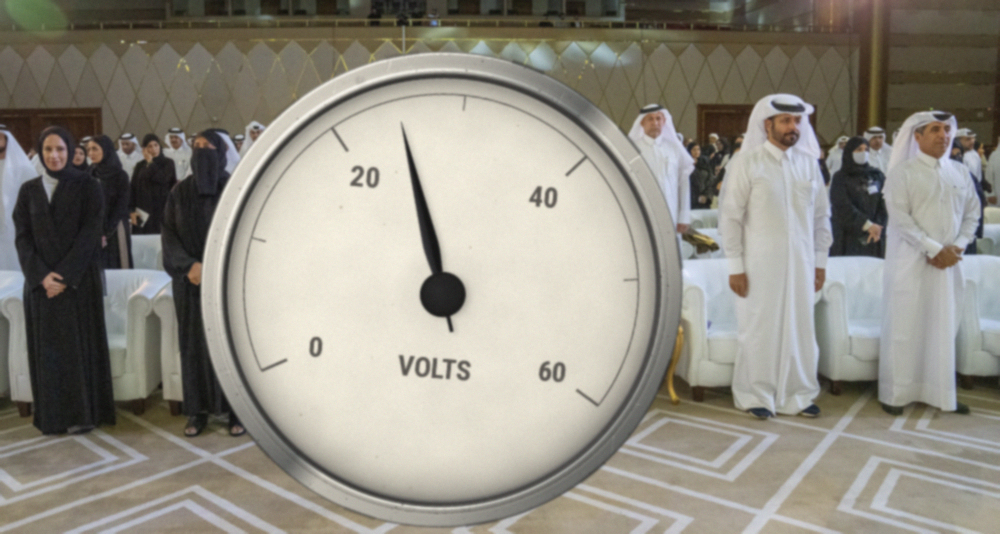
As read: **25** V
